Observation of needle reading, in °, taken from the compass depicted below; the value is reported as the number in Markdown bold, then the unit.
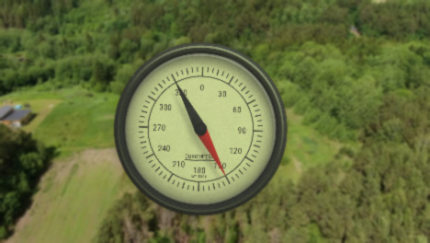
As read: **150** °
